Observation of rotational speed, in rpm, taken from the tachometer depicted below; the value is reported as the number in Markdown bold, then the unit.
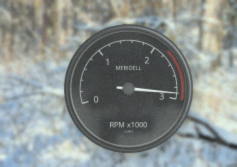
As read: **2900** rpm
